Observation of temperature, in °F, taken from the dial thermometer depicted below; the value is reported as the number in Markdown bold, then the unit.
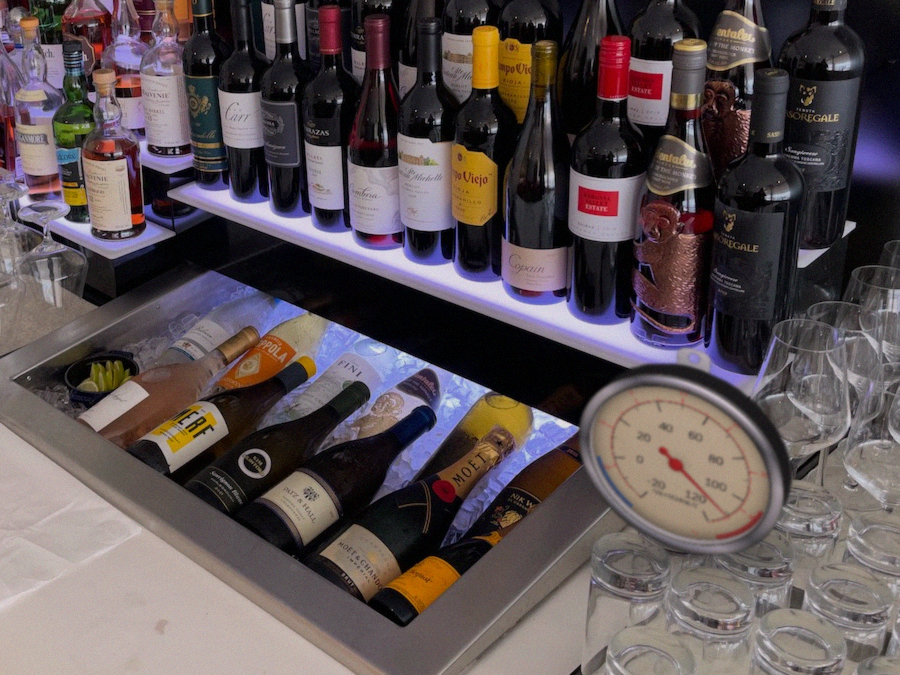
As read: **110** °F
